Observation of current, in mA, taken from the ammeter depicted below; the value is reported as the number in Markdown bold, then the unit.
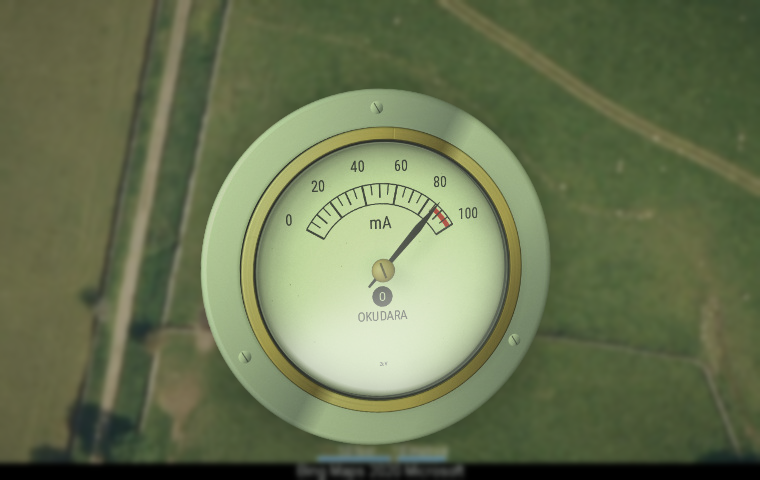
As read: **85** mA
